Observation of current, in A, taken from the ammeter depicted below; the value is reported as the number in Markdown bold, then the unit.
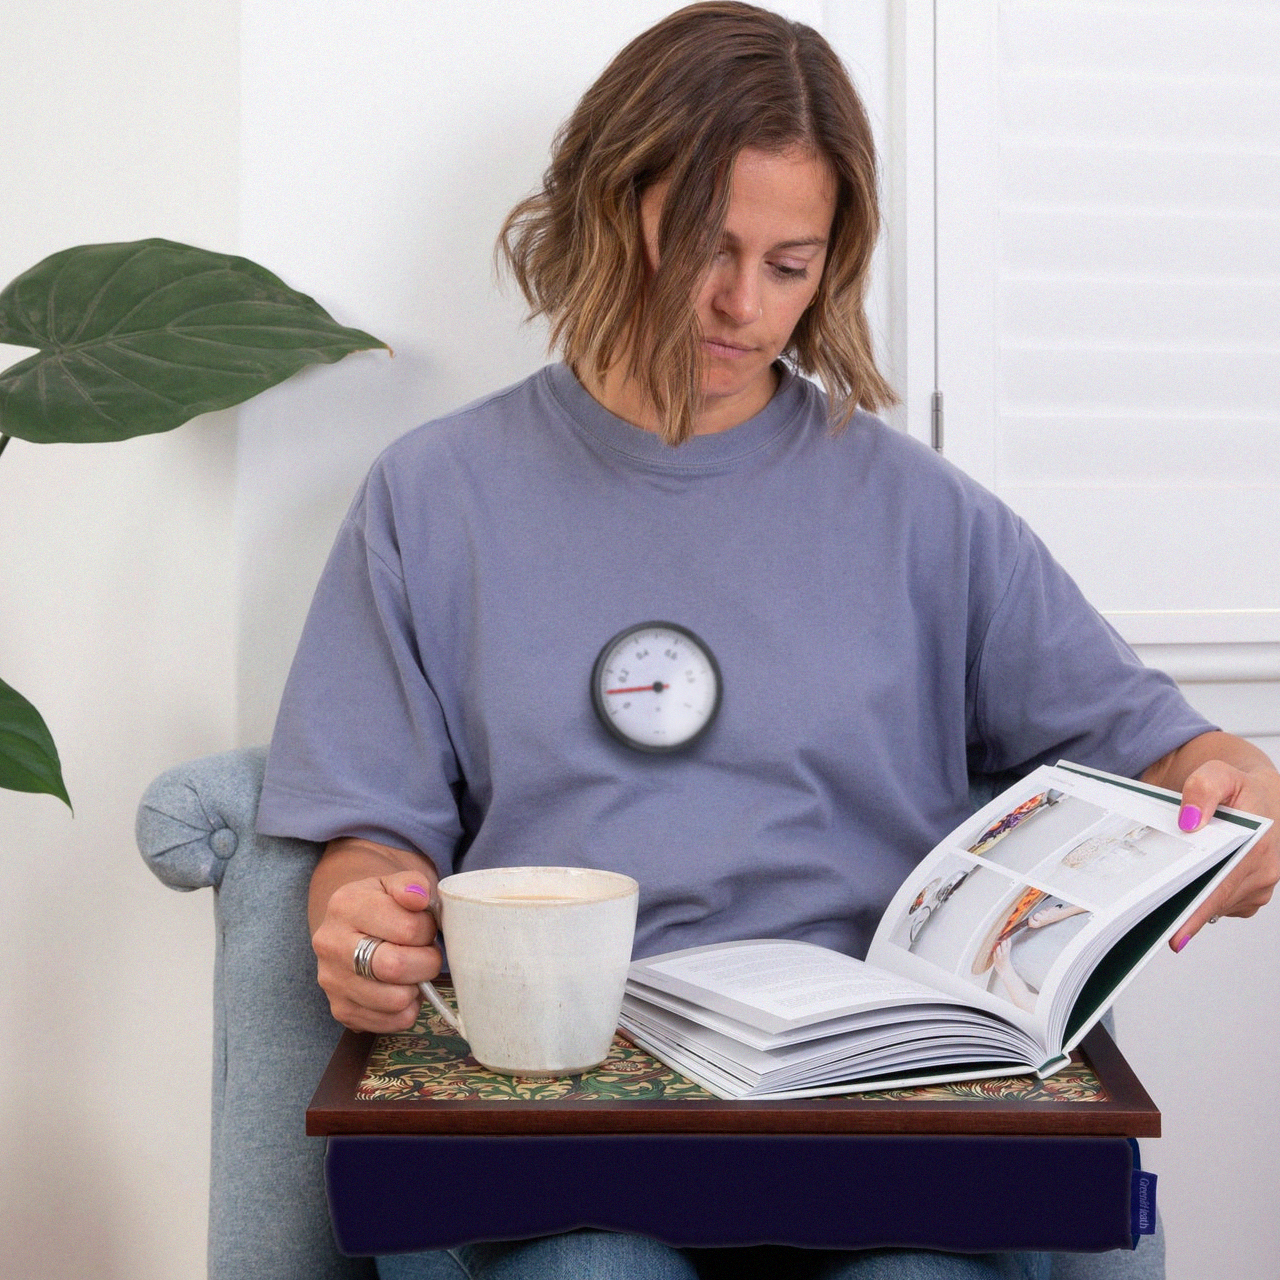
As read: **0.1** A
